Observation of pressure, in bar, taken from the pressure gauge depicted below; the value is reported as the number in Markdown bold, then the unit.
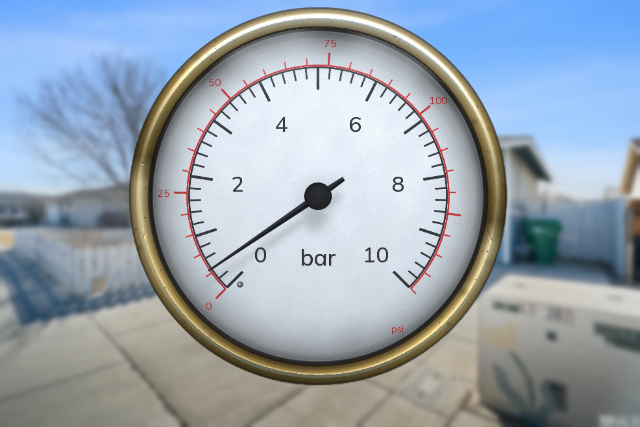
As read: **0.4** bar
